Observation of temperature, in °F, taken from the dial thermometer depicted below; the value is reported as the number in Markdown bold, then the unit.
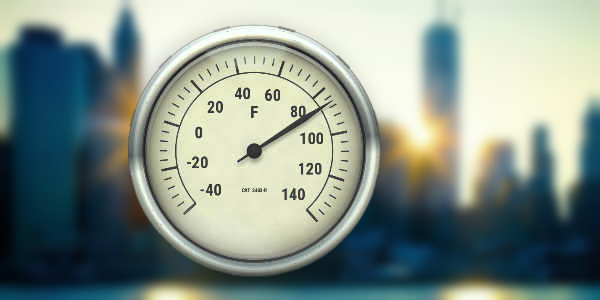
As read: **86** °F
